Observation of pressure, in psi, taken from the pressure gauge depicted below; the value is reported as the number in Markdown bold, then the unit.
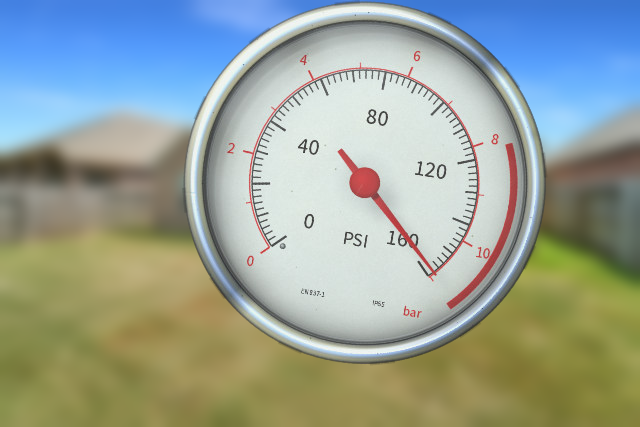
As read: **158** psi
